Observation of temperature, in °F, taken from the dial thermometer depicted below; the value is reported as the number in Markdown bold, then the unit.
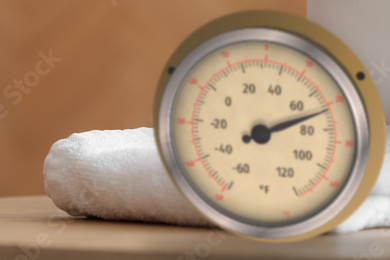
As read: **70** °F
